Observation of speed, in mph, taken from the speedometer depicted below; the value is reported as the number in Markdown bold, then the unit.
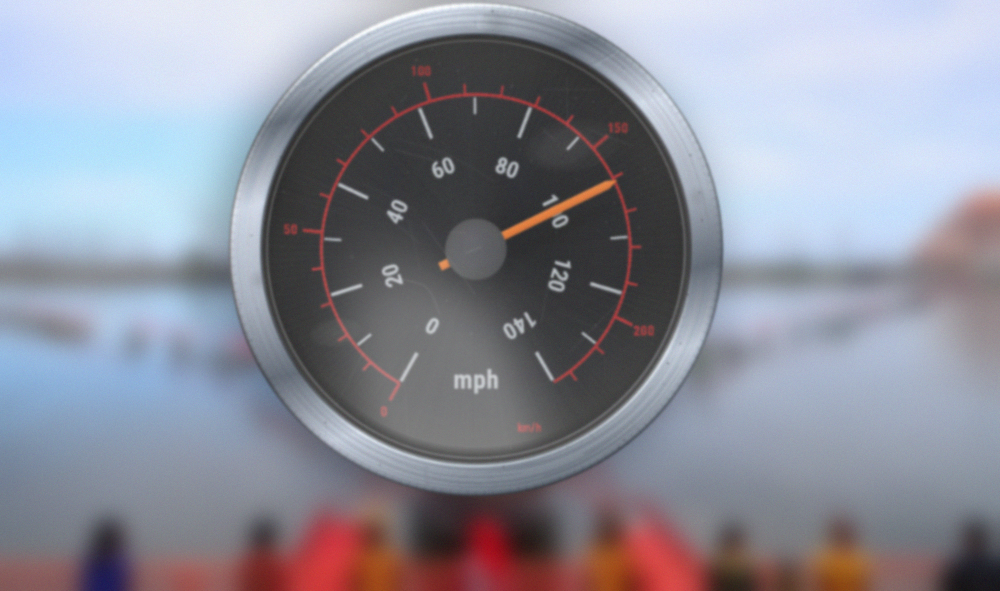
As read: **100** mph
